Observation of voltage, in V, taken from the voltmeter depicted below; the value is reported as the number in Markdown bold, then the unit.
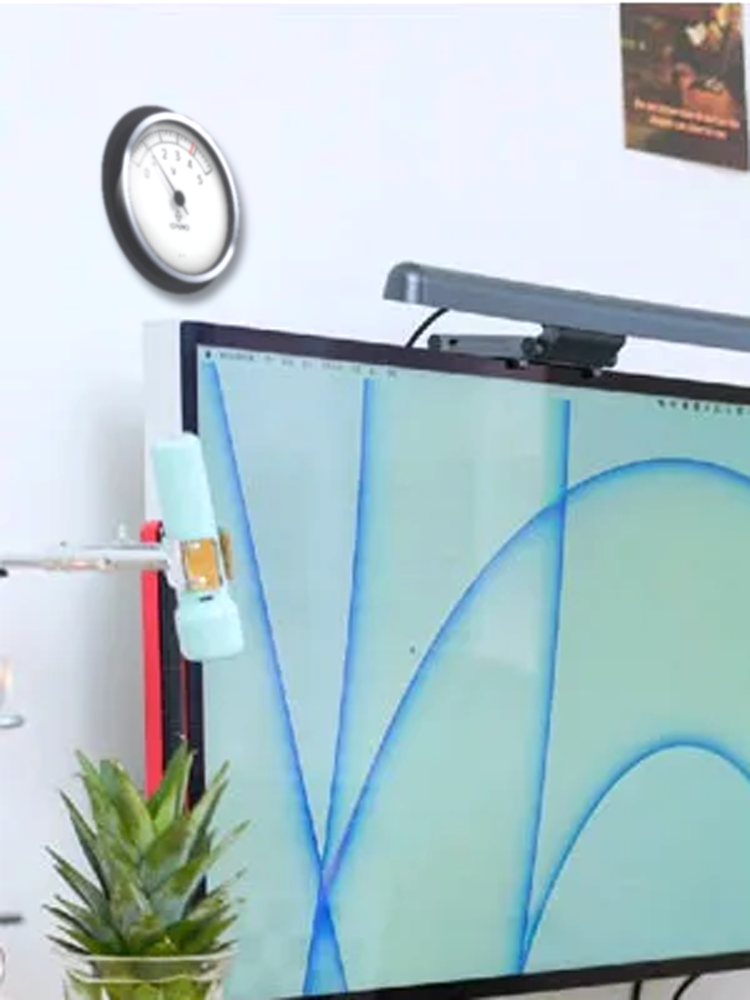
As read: **1** V
